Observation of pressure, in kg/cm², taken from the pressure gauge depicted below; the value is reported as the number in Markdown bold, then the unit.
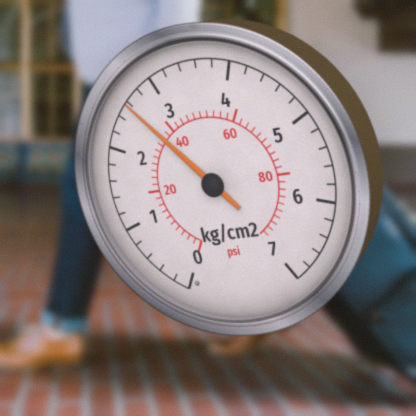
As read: **2.6** kg/cm²
